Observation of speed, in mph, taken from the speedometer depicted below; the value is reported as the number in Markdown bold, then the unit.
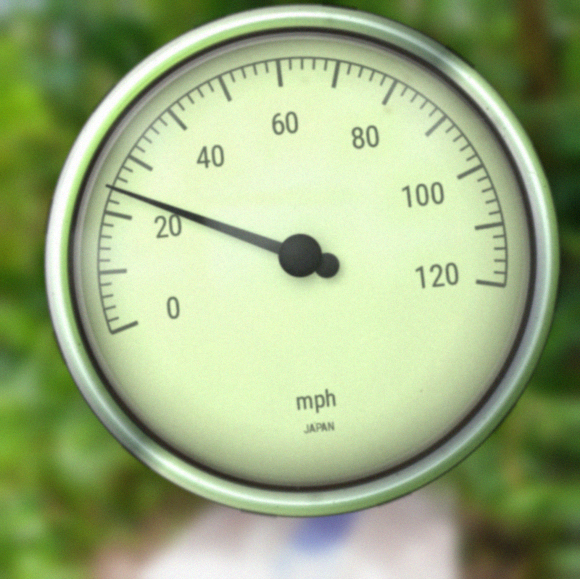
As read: **24** mph
